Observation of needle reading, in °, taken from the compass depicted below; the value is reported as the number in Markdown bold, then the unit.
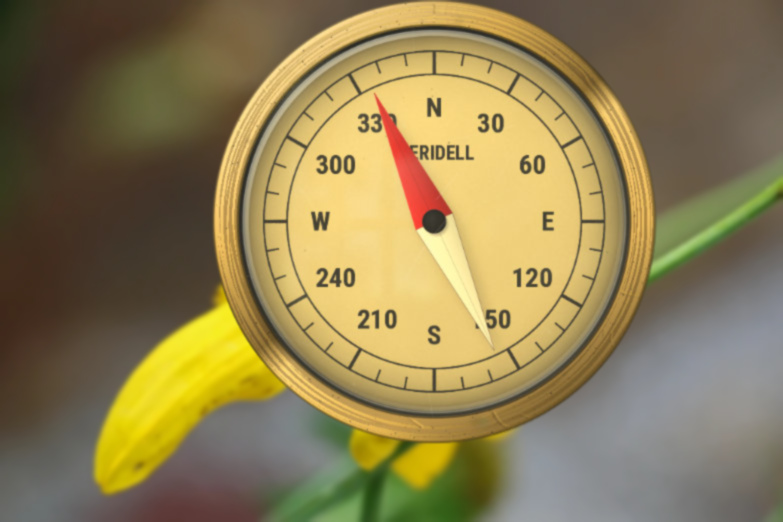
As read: **335** °
